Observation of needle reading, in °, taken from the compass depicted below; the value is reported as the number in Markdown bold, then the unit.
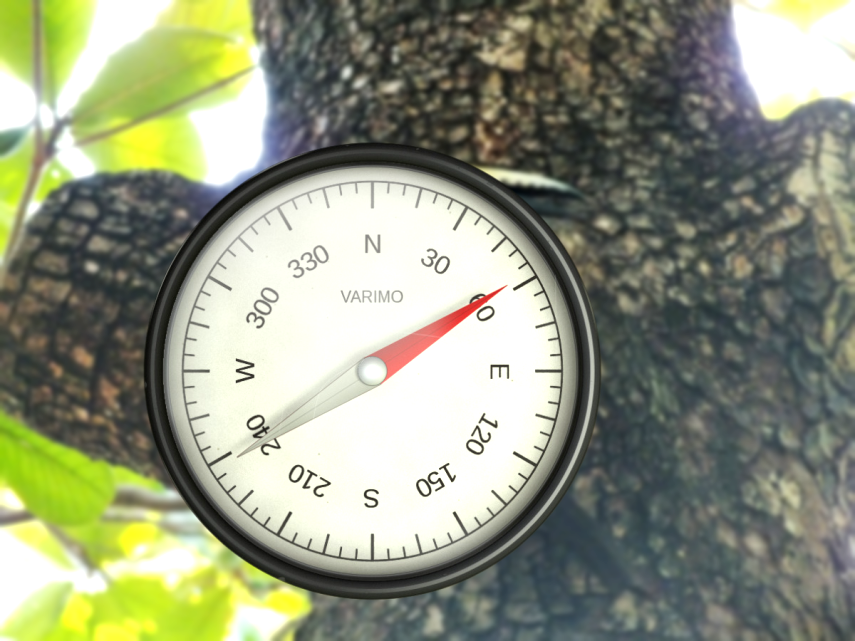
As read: **57.5** °
